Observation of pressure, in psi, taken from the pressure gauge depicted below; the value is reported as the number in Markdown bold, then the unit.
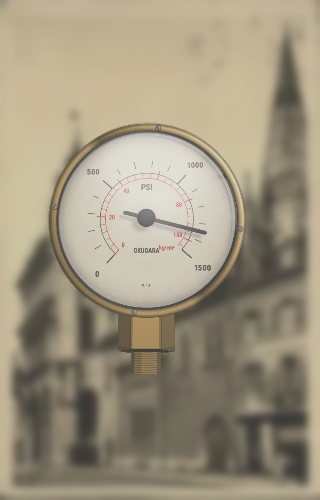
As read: **1350** psi
